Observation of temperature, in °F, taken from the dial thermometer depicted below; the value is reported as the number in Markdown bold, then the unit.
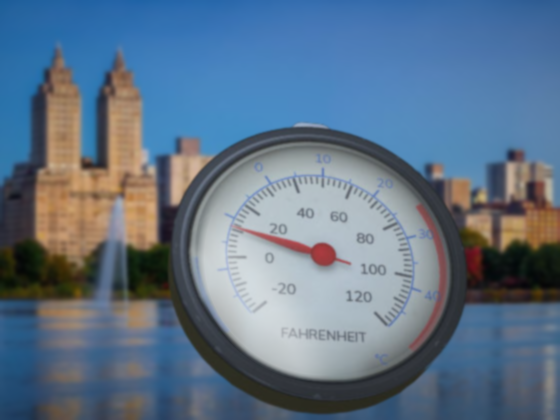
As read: **10** °F
